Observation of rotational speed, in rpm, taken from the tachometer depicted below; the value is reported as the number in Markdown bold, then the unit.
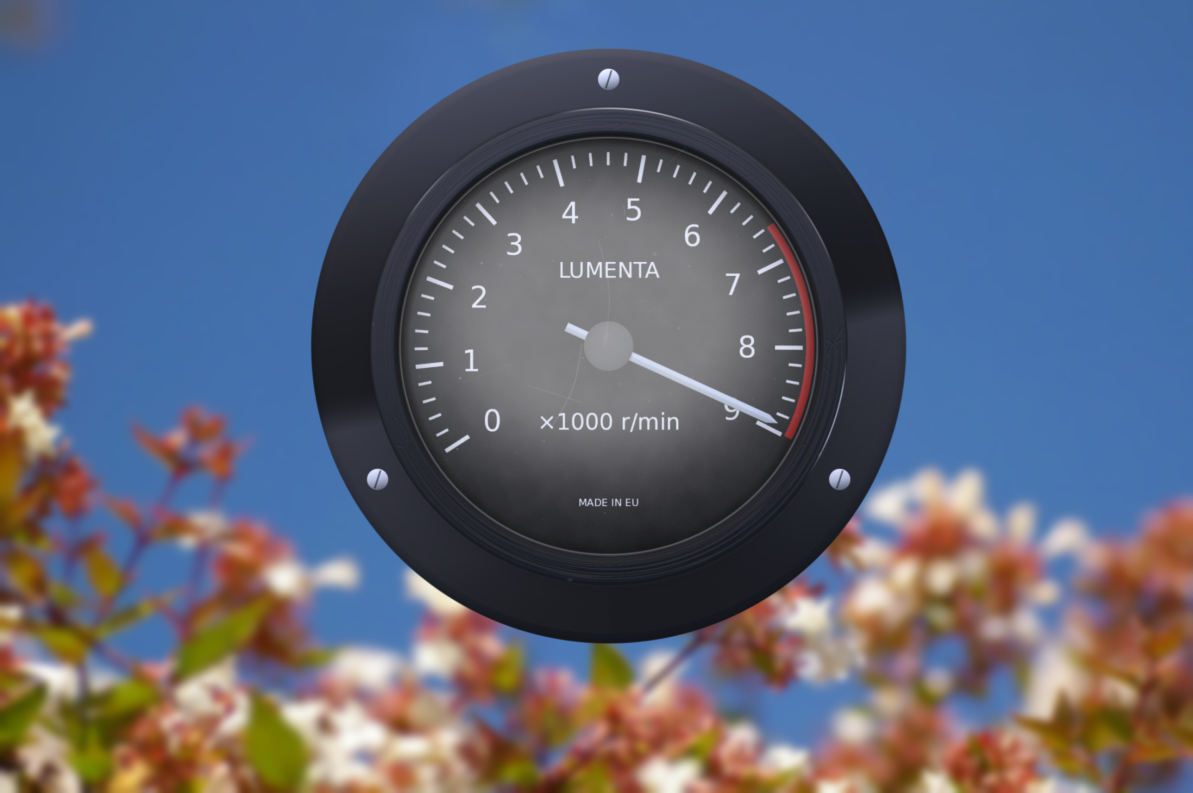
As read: **8900** rpm
